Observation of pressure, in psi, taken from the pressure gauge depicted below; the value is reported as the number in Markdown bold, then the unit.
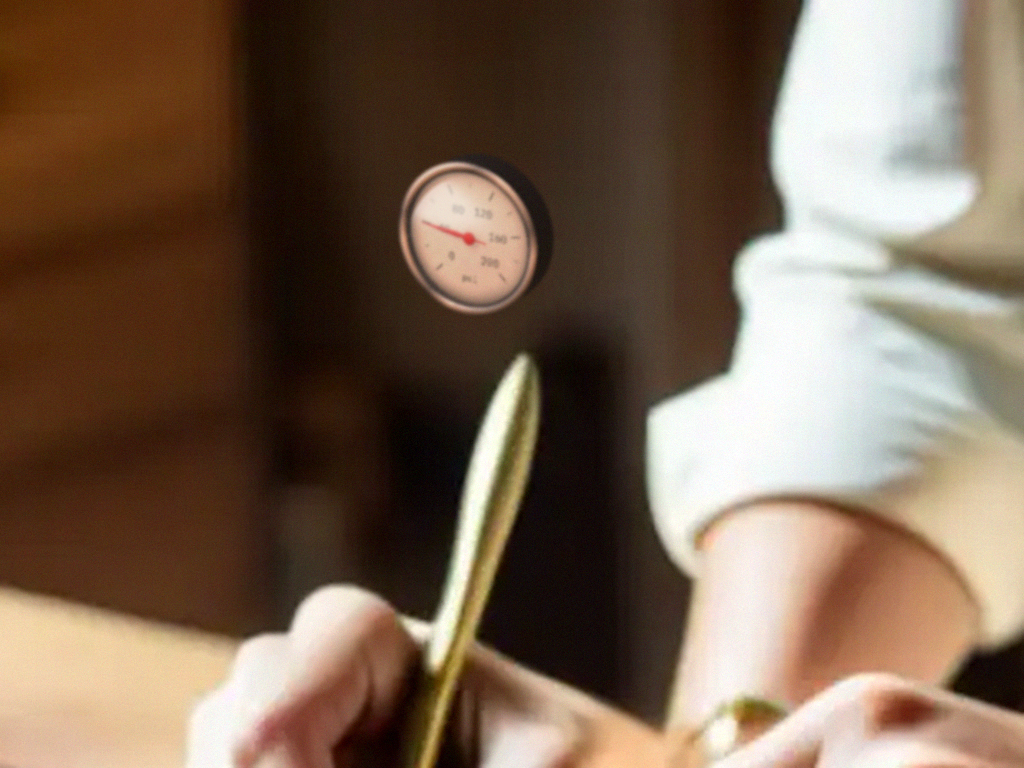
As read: **40** psi
